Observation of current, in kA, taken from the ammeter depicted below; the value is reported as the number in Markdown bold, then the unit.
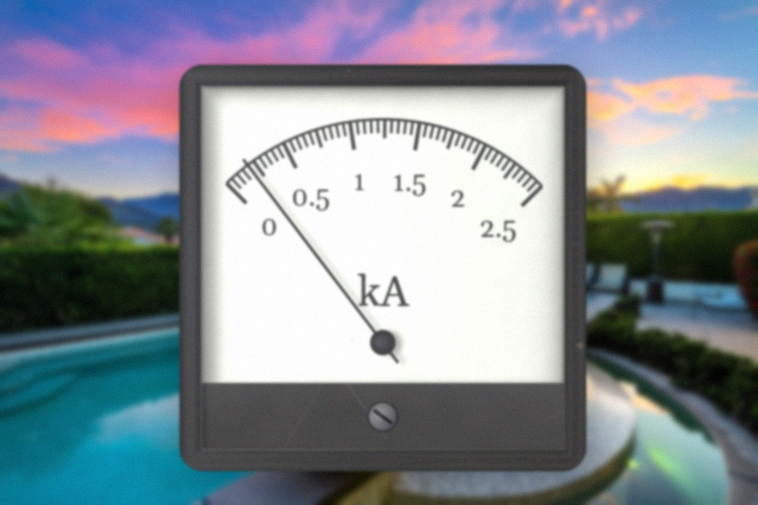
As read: **0.2** kA
